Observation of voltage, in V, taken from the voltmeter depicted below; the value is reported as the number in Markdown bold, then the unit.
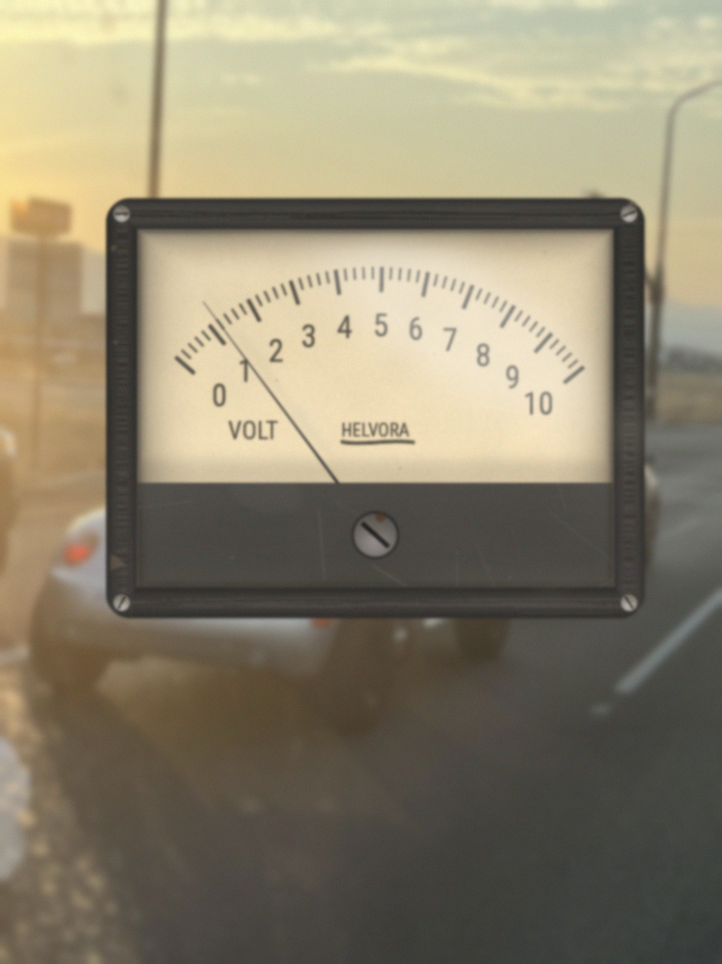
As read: **1.2** V
